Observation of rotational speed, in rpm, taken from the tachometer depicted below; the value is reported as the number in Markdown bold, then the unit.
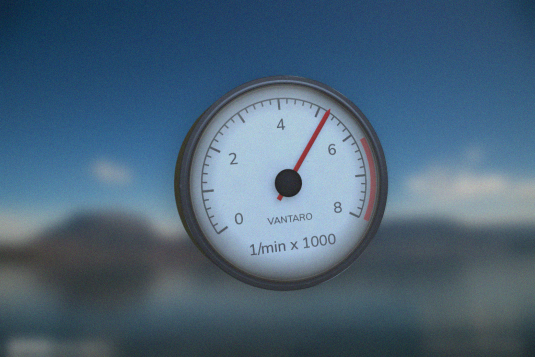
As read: **5200** rpm
